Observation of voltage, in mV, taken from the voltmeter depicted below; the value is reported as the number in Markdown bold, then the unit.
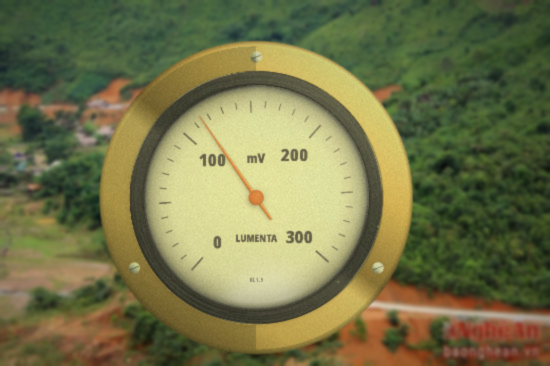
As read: **115** mV
